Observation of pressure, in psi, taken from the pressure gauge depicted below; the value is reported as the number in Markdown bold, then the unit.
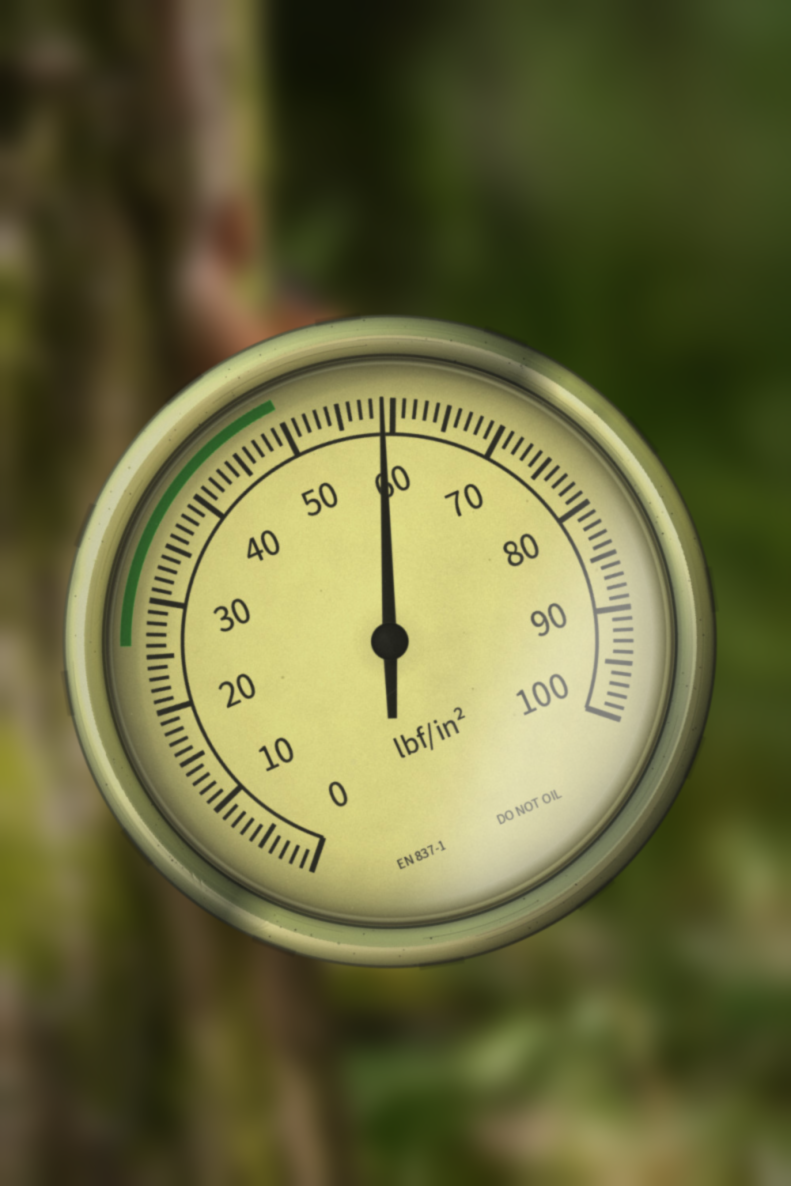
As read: **59** psi
